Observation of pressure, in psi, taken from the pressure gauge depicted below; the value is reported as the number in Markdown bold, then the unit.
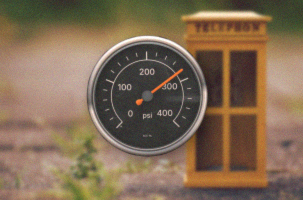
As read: **280** psi
